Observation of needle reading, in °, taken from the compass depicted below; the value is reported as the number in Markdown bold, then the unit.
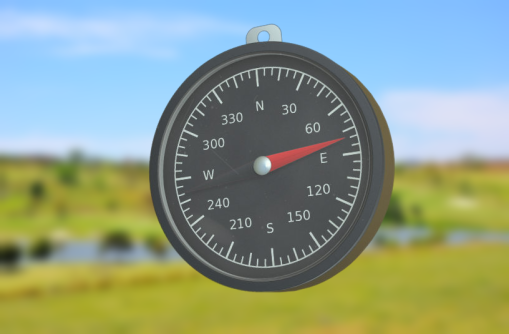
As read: **80** °
